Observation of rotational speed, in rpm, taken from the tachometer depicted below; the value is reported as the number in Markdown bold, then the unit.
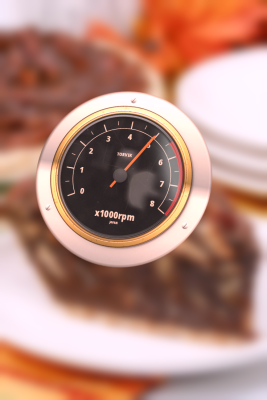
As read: **5000** rpm
